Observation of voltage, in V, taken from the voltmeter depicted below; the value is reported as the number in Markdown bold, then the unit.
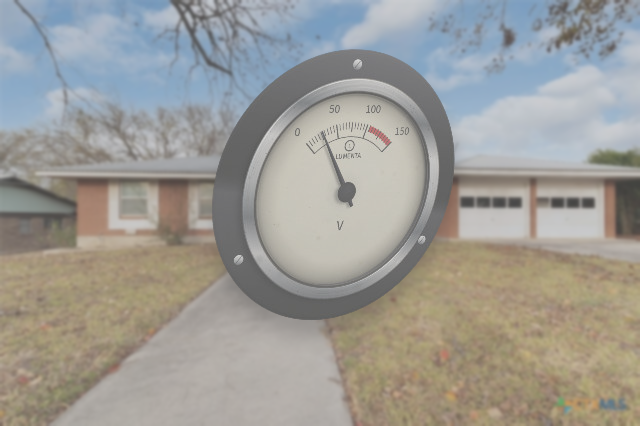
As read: **25** V
